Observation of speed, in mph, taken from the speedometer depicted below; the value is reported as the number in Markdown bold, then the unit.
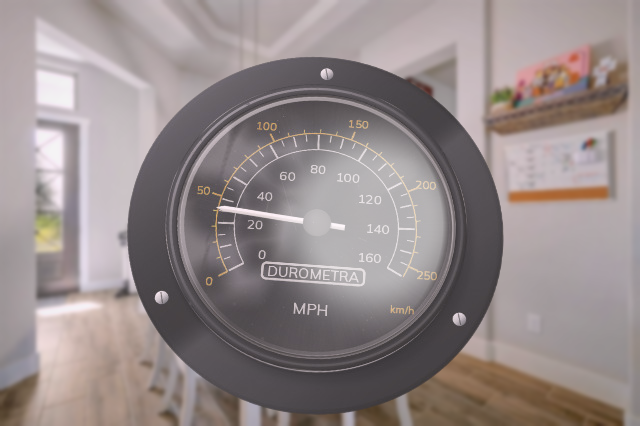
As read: **25** mph
